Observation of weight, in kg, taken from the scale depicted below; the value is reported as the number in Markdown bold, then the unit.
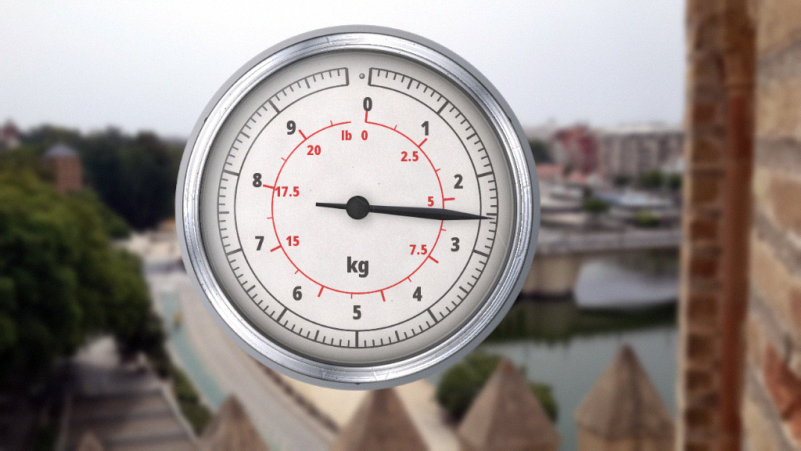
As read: **2.55** kg
